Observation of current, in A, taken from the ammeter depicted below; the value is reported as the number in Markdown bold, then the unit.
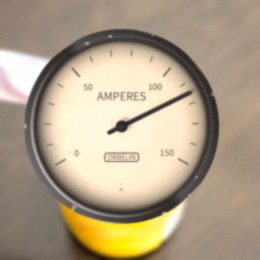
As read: **115** A
